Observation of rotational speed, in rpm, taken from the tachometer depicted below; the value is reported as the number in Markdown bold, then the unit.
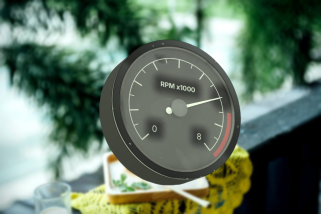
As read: **6000** rpm
